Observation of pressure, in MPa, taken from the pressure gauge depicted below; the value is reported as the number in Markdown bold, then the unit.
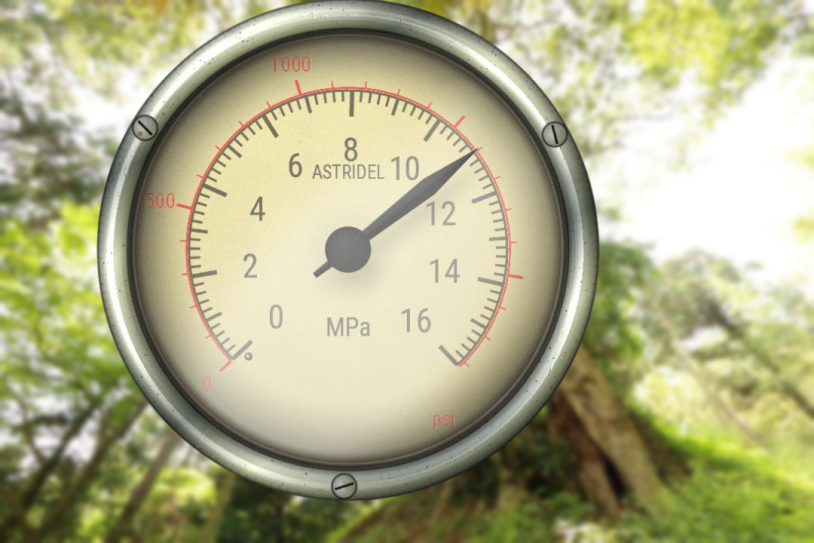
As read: **11** MPa
